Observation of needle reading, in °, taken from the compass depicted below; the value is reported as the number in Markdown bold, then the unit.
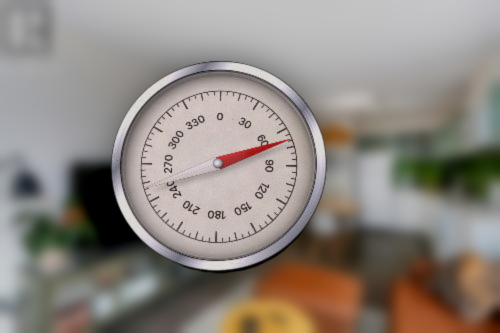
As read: **70** °
